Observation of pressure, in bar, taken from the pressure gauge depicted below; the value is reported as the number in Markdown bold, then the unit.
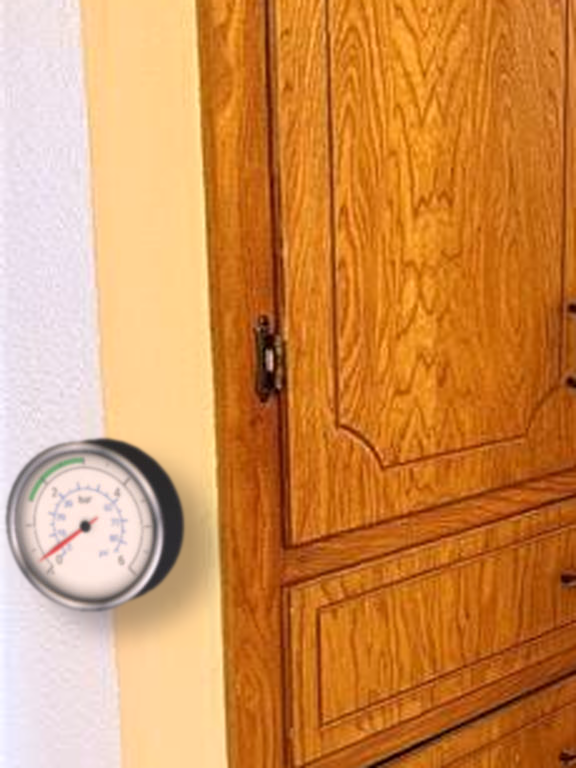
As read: **0.25** bar
